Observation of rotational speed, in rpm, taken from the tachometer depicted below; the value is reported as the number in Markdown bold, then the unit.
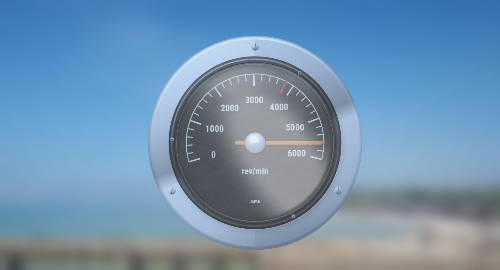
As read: **5600** rpm
